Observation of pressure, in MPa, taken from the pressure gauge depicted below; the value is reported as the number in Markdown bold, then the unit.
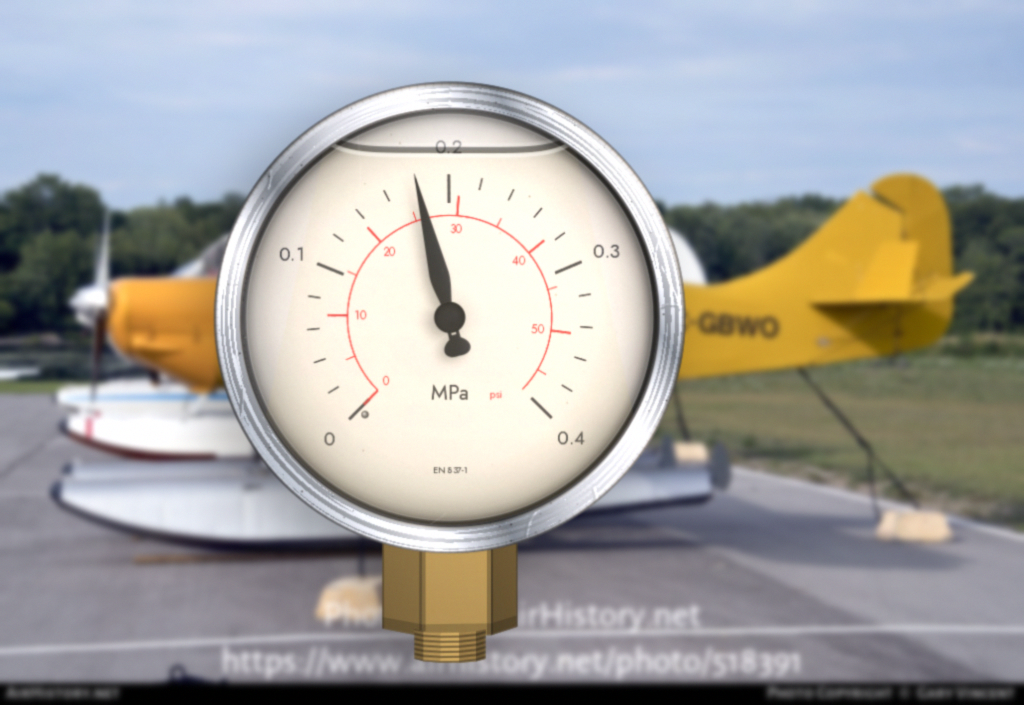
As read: **0.18** MPa
